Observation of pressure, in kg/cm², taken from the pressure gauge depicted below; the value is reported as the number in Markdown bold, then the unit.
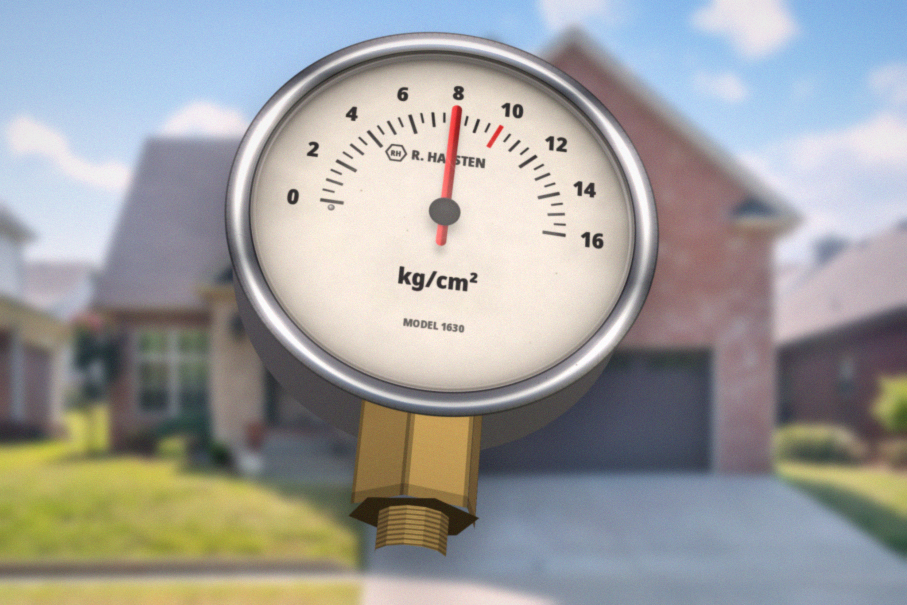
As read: **8** kg/cm²
